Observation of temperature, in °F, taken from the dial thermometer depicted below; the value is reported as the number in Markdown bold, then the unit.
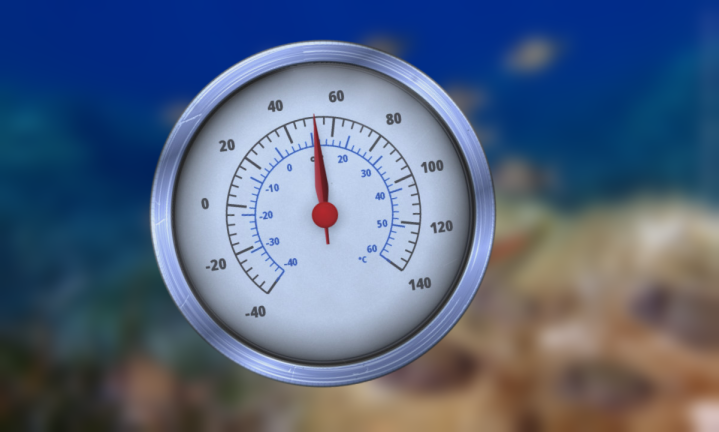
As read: **52** °F
